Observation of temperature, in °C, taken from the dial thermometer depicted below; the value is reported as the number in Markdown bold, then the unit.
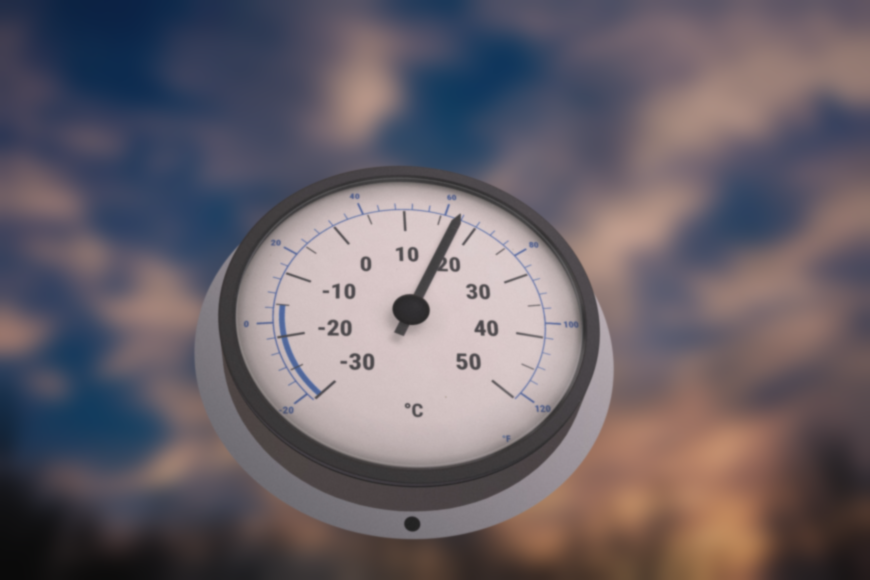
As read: **17.5** °C
